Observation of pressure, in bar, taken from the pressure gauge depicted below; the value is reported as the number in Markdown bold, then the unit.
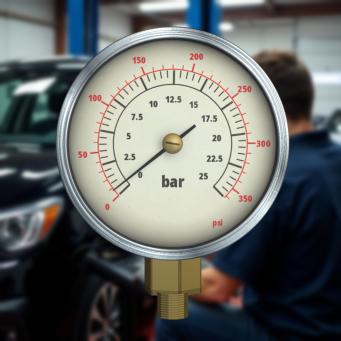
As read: **0.5** bar
